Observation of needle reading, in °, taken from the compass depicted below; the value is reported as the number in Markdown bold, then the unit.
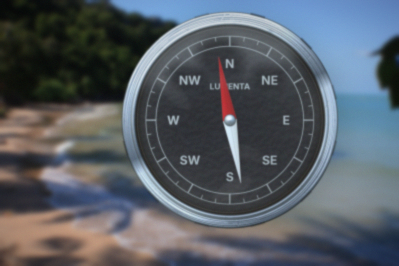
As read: **350** °
